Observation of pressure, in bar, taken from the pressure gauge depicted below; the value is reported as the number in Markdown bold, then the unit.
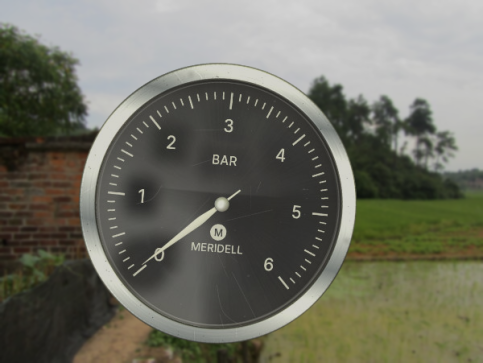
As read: **0.05** bar
